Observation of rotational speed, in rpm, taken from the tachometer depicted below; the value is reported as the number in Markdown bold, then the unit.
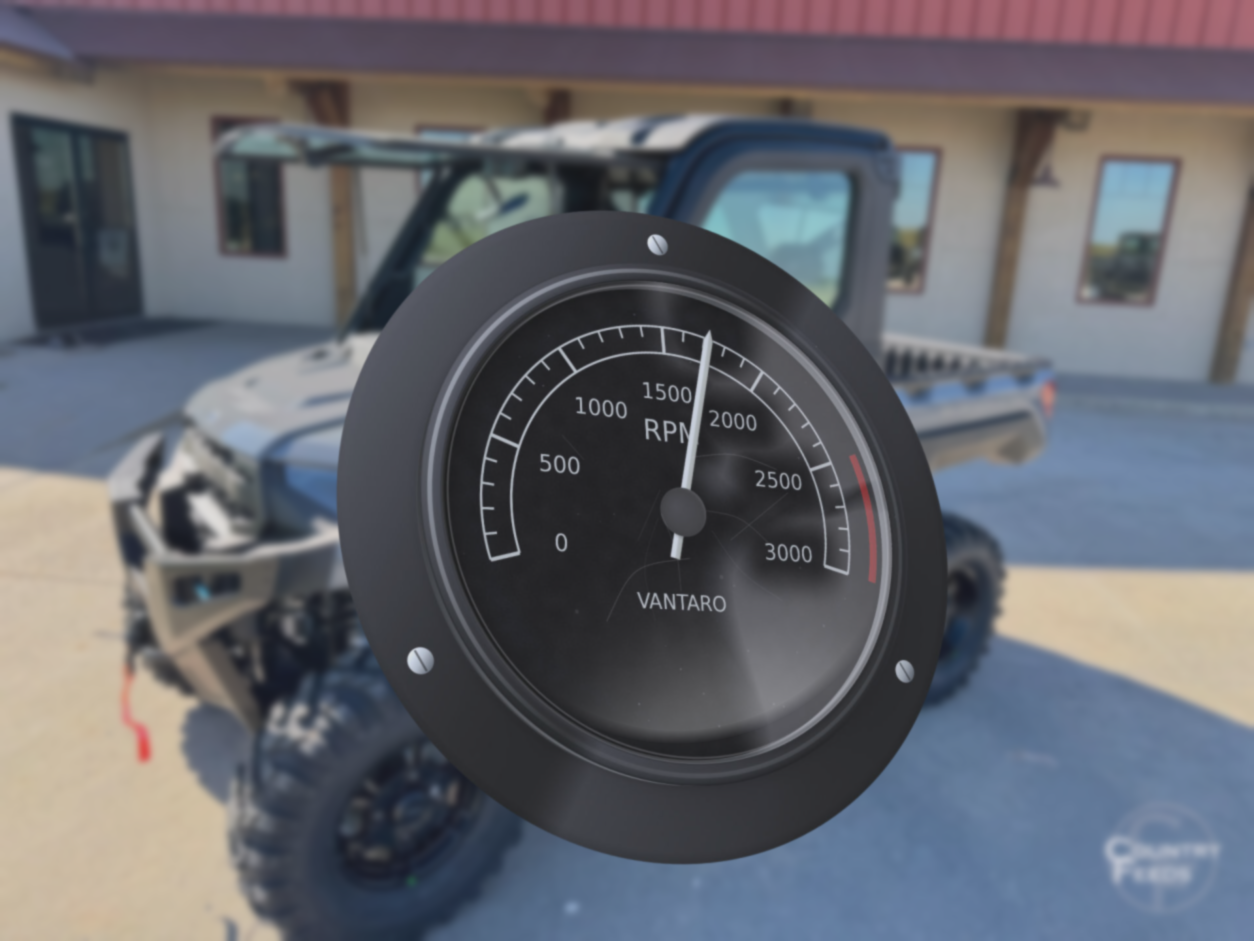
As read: **1700** rpm
